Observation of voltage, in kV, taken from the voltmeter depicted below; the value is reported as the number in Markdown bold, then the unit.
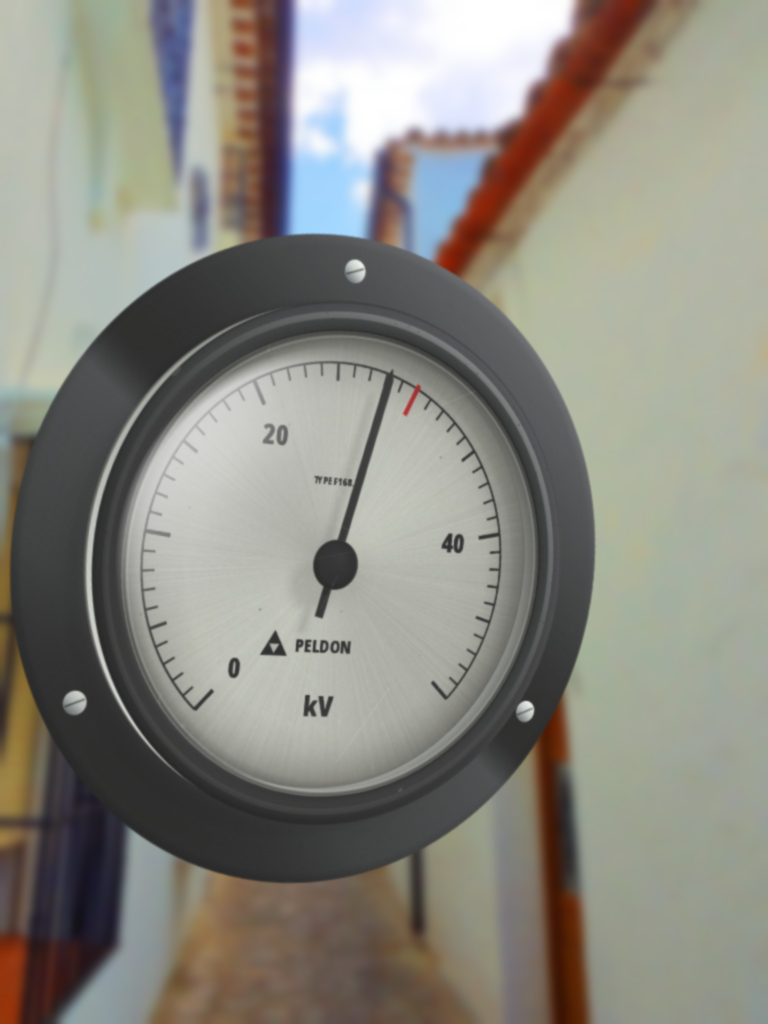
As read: **28** kV
